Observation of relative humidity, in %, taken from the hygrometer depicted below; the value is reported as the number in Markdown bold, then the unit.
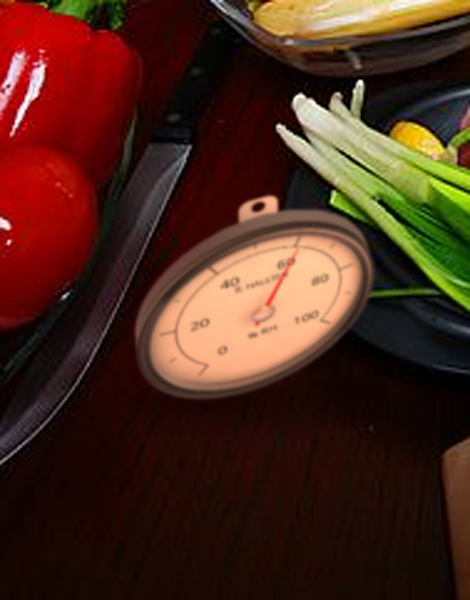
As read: **60** %
